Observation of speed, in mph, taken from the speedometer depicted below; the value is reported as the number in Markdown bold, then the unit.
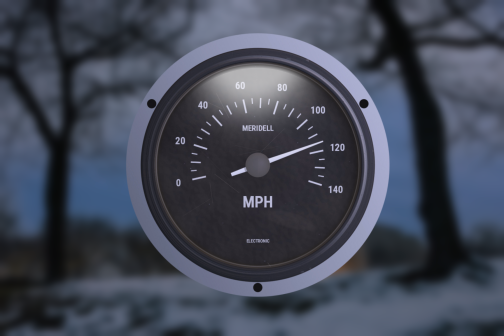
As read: **115** mph
